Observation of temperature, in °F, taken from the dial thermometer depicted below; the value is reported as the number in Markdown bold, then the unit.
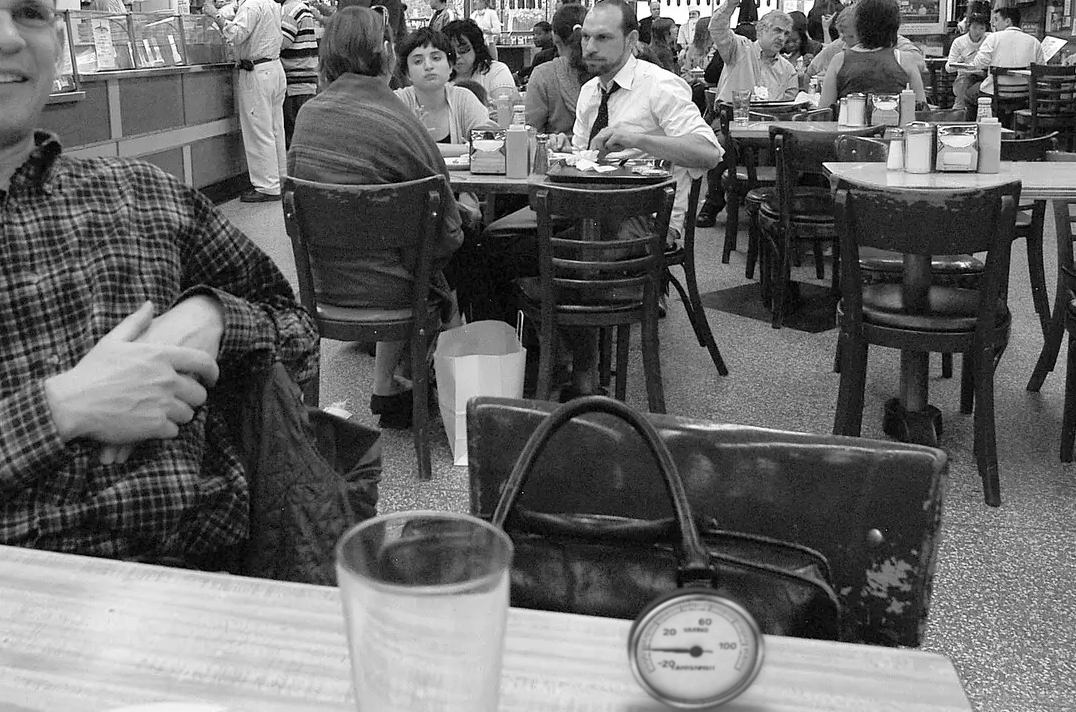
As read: **0** °F
